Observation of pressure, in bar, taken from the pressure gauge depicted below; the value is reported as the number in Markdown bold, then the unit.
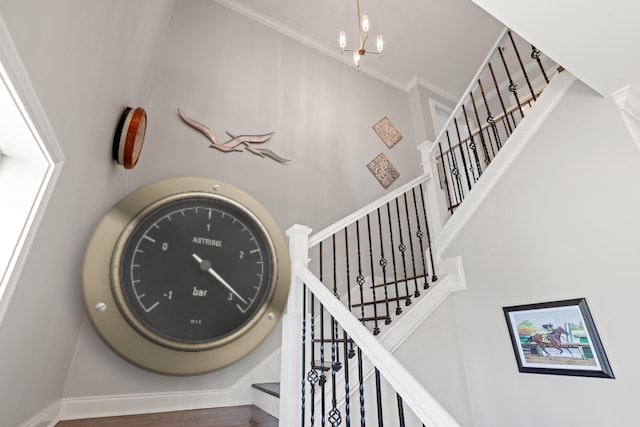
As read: **2.9** bar
